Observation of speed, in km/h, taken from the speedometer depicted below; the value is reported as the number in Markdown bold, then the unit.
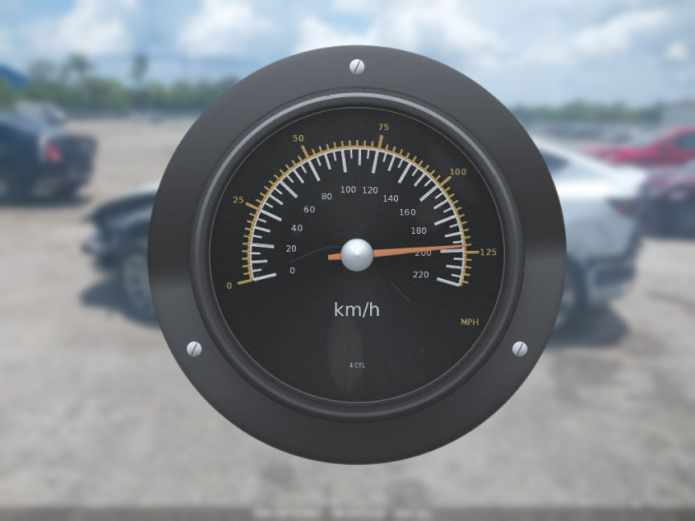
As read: **197.5** km/h
